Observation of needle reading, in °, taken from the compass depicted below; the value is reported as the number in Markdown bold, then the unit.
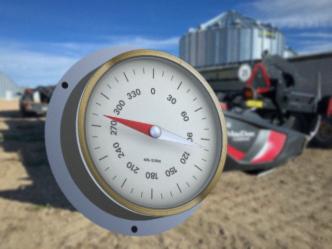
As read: **280** °
